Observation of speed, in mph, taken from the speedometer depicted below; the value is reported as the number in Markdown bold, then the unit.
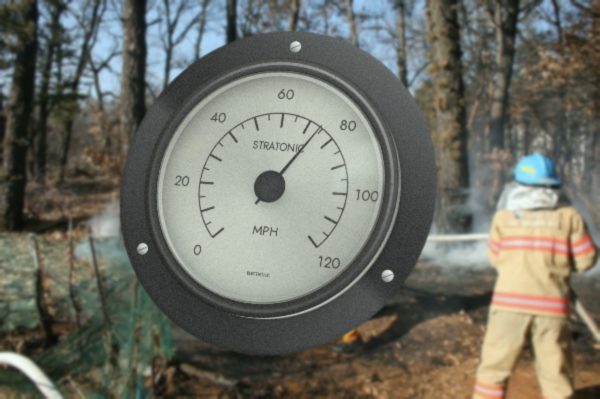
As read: **75** mph
